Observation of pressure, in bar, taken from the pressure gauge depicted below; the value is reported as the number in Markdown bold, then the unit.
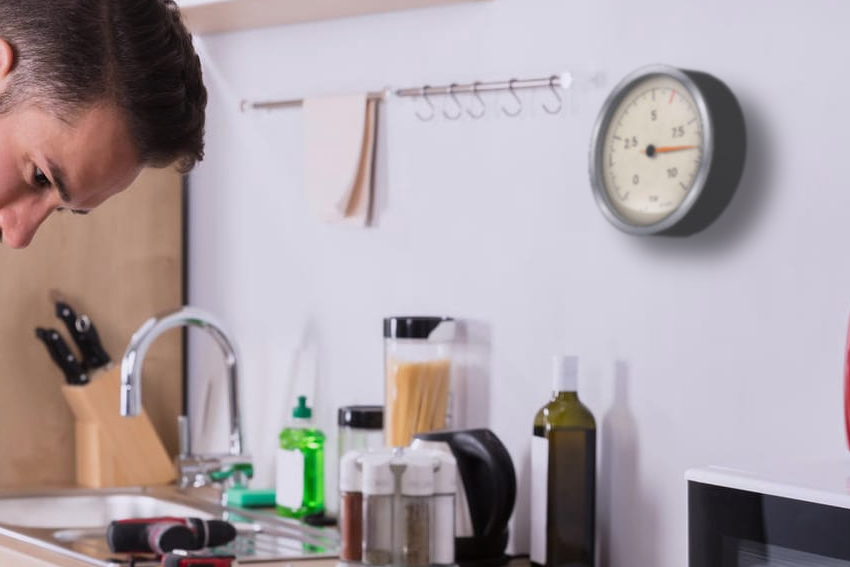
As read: **8.5** bar
